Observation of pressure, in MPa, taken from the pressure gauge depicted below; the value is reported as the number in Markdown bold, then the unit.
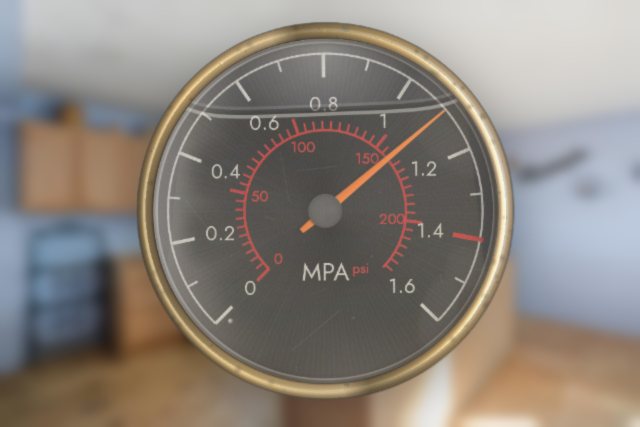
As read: **1.1** MPa
